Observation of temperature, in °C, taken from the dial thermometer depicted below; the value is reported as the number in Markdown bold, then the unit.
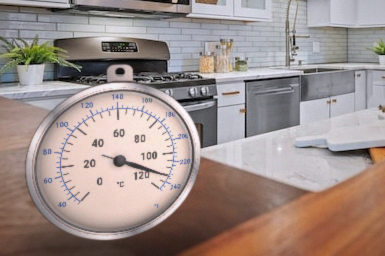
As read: **112** °C
